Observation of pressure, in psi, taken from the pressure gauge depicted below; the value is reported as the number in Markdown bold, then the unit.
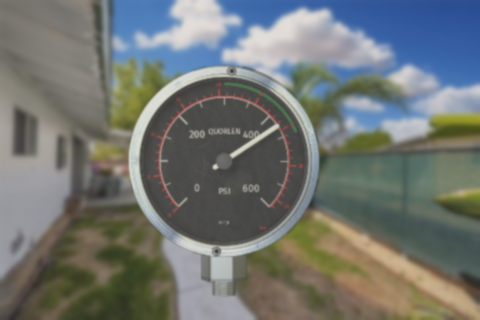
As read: **425** psi
